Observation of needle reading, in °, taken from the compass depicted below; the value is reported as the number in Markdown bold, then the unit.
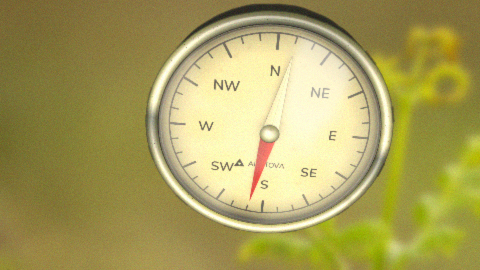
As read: **190** °
